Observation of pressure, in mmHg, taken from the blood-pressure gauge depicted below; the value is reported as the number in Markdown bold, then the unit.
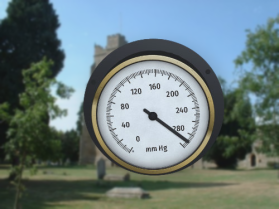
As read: **290** mmHg
